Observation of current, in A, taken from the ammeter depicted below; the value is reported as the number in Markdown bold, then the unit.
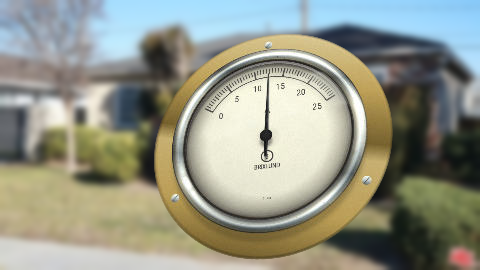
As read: **12.5** A
